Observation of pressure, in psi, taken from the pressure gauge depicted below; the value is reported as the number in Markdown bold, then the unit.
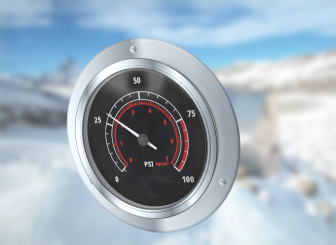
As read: **30** psi
